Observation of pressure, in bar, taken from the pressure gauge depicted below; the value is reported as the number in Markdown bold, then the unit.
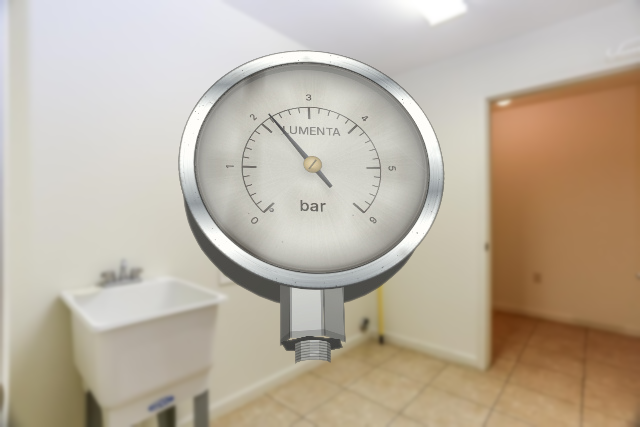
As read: **2.2** bar
